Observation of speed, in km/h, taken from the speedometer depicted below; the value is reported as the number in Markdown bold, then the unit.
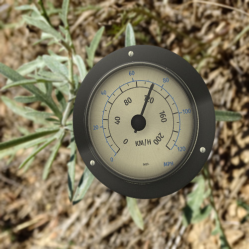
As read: **120** km/h
